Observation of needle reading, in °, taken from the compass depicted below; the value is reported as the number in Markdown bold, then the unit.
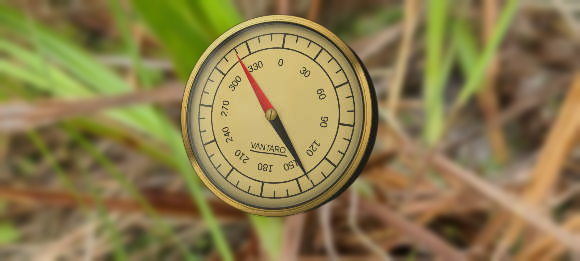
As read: **320** °
